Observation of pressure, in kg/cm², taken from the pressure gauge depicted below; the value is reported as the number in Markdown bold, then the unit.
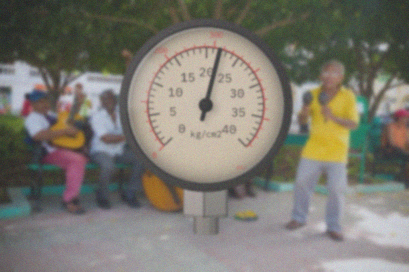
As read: **22** kg/cm²
